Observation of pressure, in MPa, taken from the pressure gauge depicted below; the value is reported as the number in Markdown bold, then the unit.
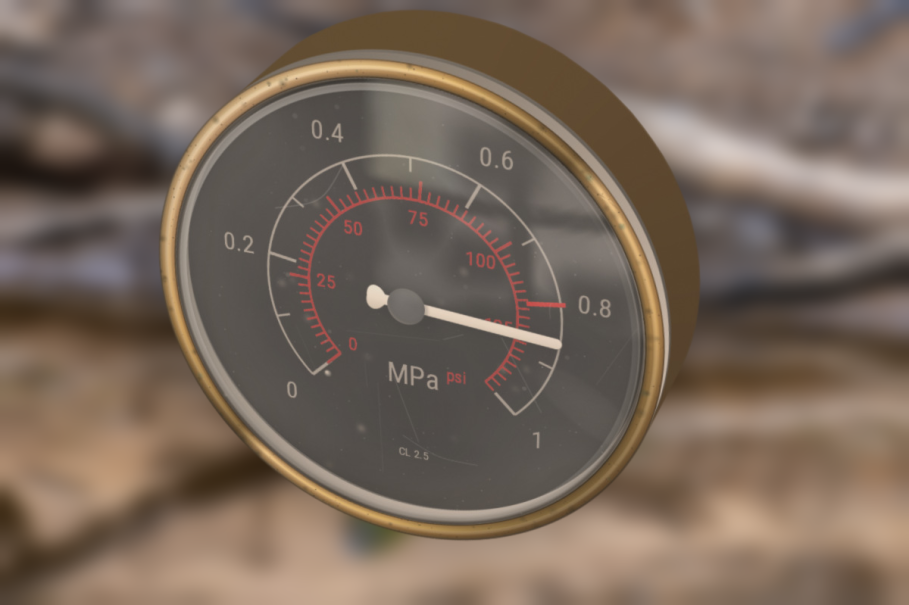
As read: **0.85** MPa
